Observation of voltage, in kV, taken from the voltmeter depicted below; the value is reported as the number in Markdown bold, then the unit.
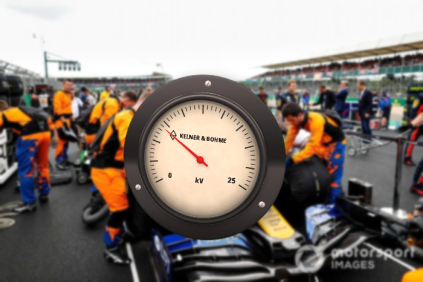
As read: **7** kV
